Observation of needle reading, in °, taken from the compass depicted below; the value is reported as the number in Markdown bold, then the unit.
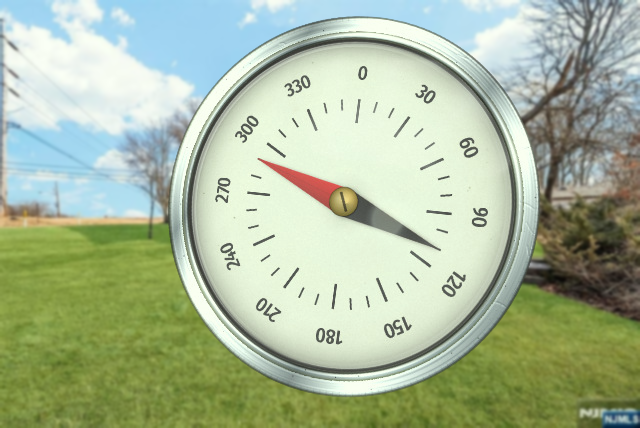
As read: **290** °
